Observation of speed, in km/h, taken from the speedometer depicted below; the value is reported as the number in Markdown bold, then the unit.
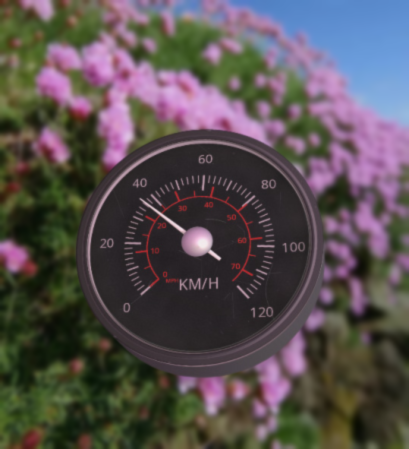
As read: **36** km/h
